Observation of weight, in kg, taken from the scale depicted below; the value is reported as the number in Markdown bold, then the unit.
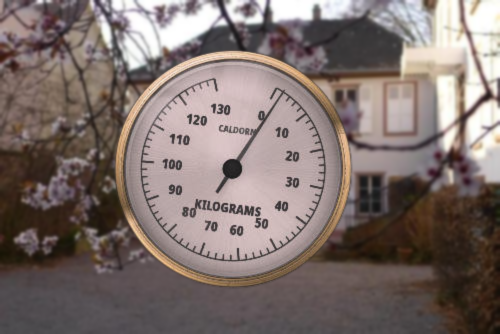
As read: **2** kg
